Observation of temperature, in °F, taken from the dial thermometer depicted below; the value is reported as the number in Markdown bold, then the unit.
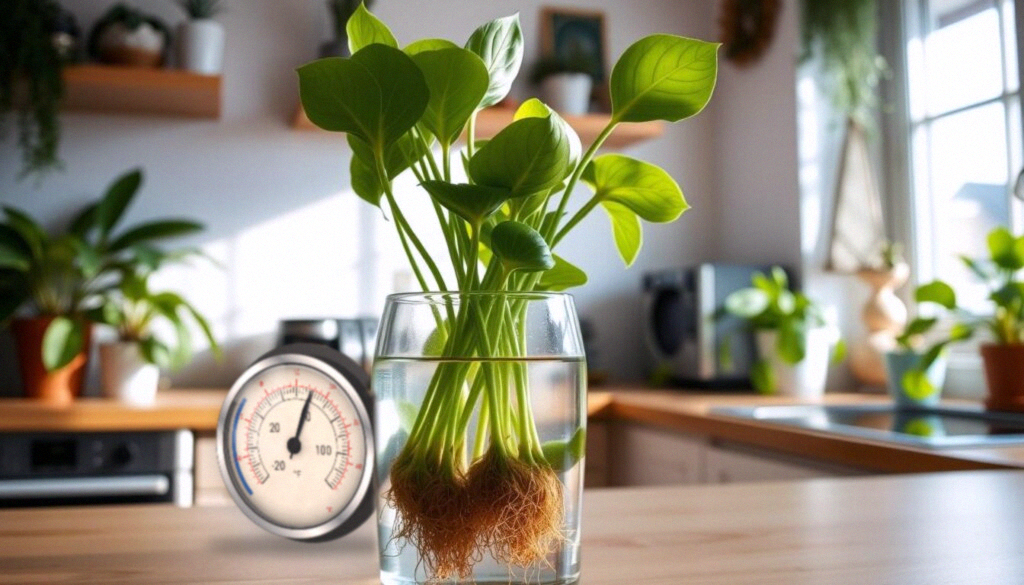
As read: **60** °F
